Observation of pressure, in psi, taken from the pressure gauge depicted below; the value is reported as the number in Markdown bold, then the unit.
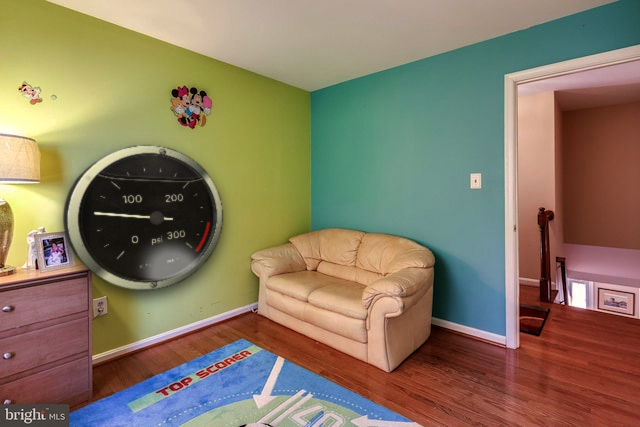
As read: **60** psi
